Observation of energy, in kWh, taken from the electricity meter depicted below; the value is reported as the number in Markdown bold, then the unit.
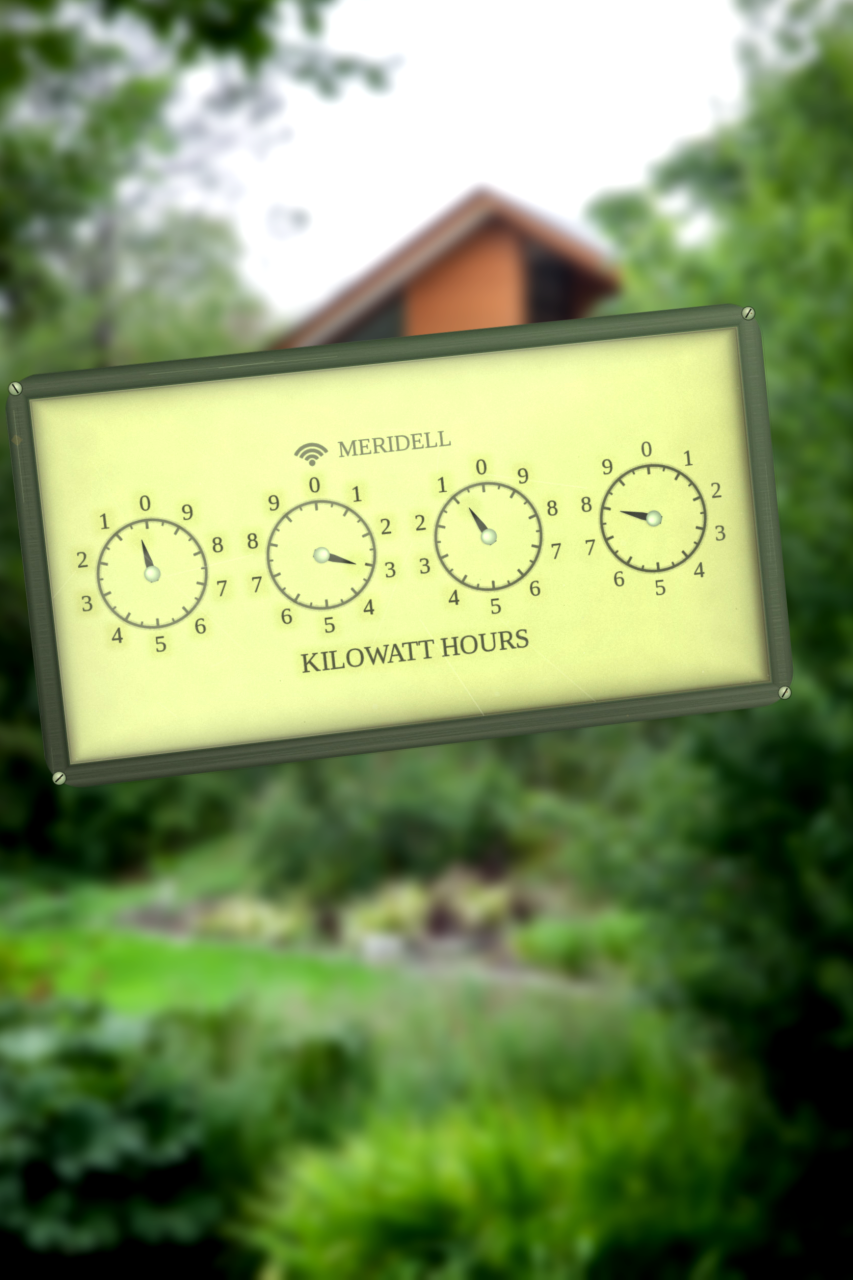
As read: **308** kWh
